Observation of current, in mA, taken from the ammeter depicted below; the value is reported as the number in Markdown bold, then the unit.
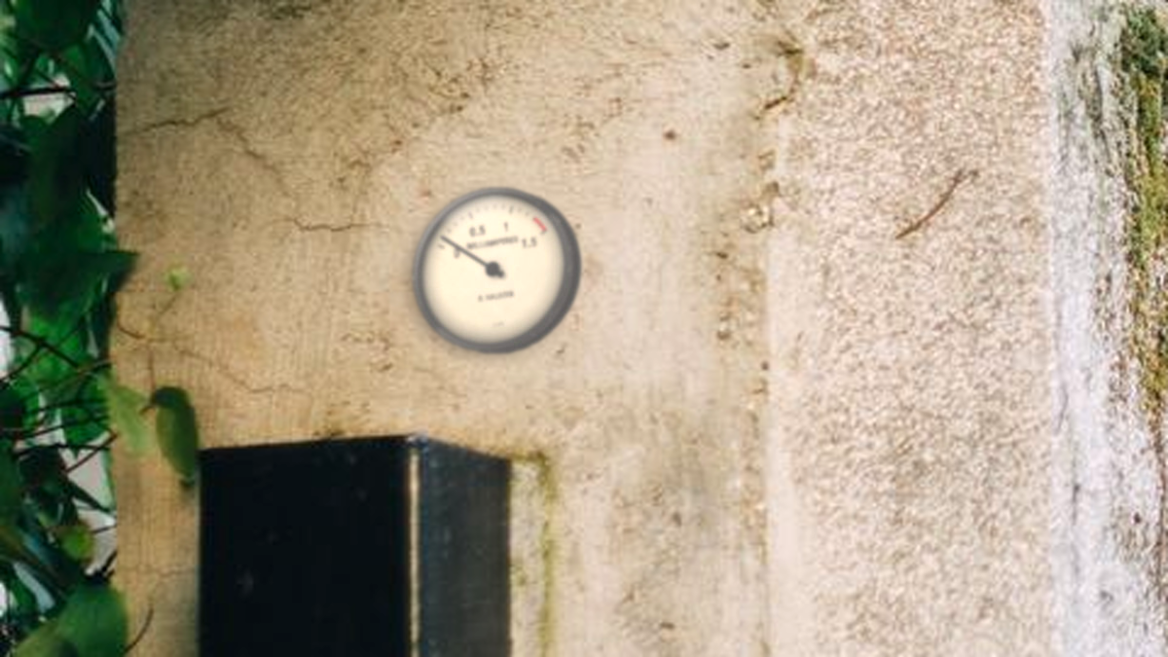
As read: **0.1** mA
